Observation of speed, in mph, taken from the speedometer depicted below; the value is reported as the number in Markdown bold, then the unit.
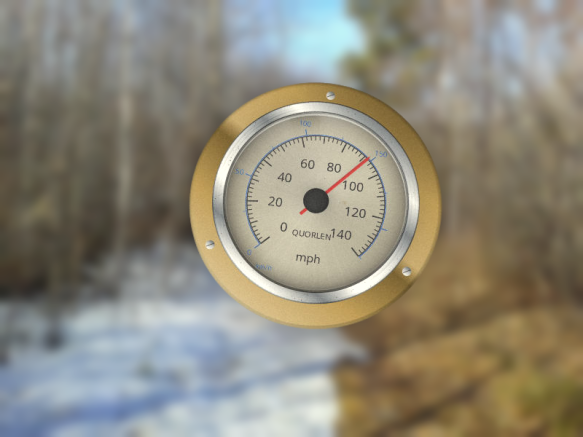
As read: **92** mph
